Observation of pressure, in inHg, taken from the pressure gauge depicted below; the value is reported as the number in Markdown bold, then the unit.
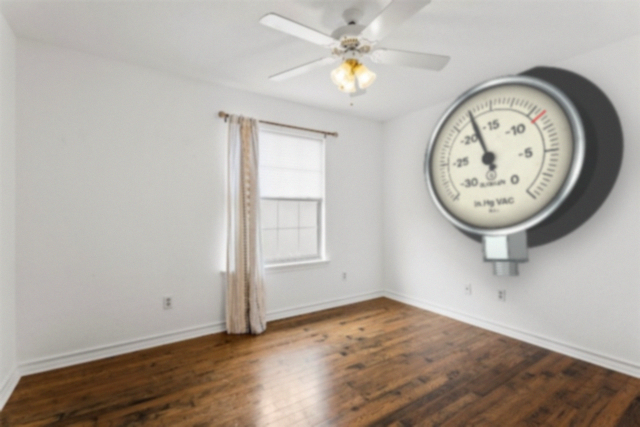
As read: **-17.5** inHg
